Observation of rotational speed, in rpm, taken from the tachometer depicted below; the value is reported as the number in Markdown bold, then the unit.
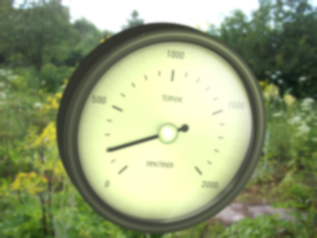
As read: **200** rpm
